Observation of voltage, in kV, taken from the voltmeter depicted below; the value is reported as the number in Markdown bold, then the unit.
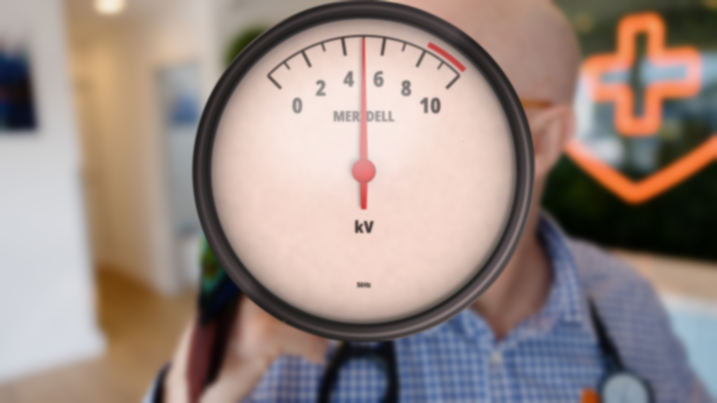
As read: **5** kV
